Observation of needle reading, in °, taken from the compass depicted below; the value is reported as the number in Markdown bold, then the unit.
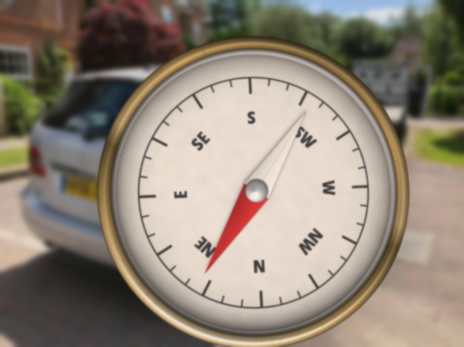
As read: **35** °
